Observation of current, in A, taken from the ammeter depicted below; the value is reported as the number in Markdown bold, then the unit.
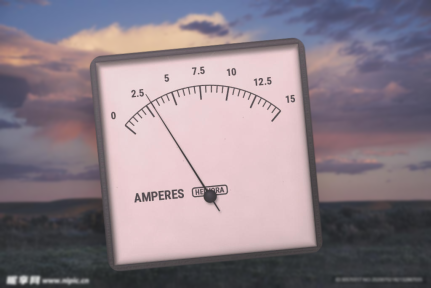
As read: **3** A
